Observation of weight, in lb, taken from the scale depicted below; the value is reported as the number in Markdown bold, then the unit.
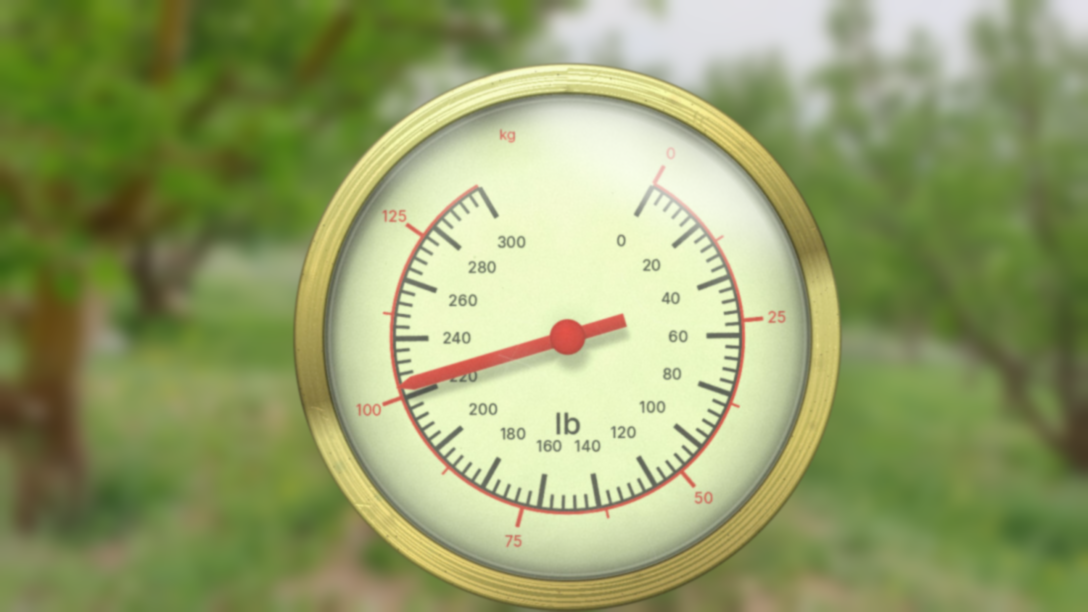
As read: **224** lb
